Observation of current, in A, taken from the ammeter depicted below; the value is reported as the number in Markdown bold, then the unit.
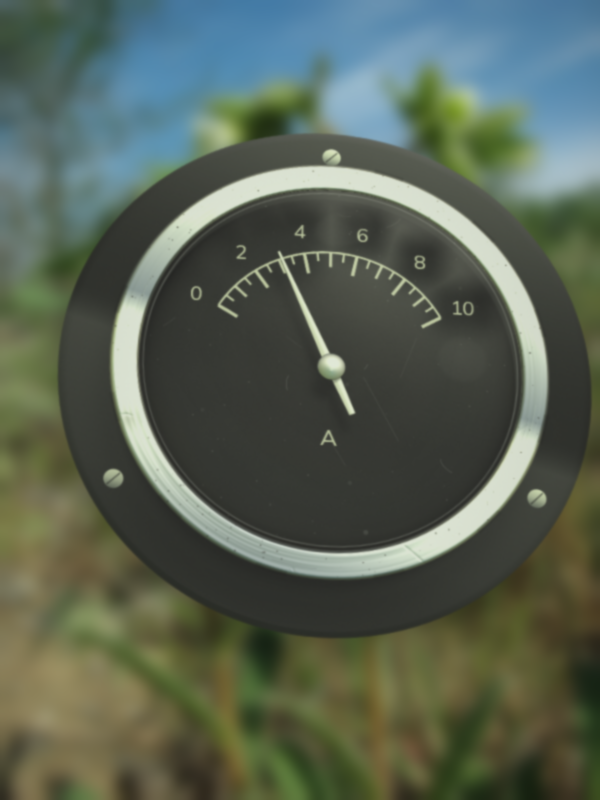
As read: **3** A
